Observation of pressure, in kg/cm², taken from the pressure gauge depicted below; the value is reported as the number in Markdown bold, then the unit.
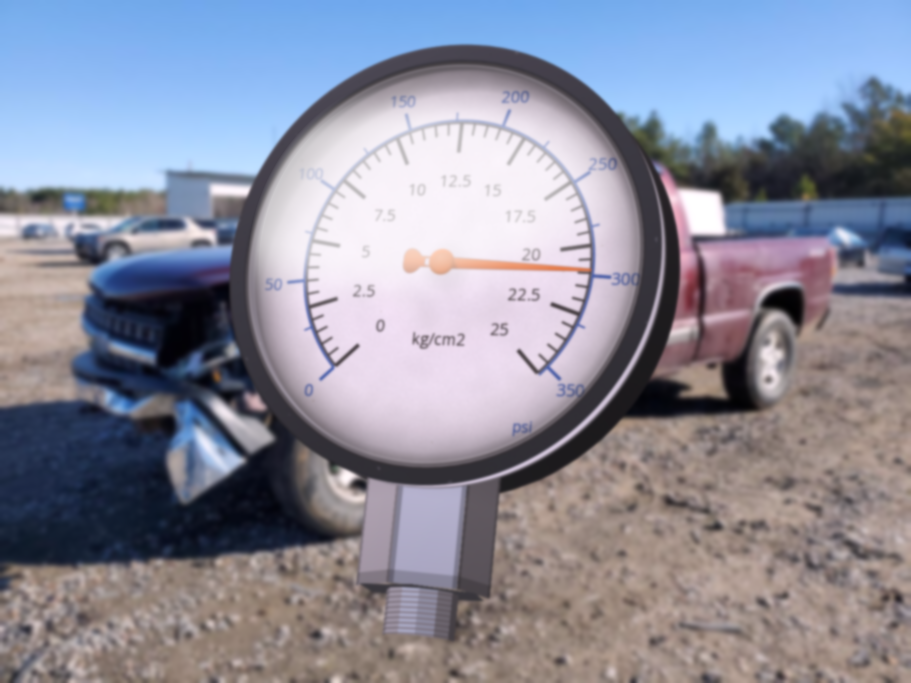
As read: **21** kg/cm²
